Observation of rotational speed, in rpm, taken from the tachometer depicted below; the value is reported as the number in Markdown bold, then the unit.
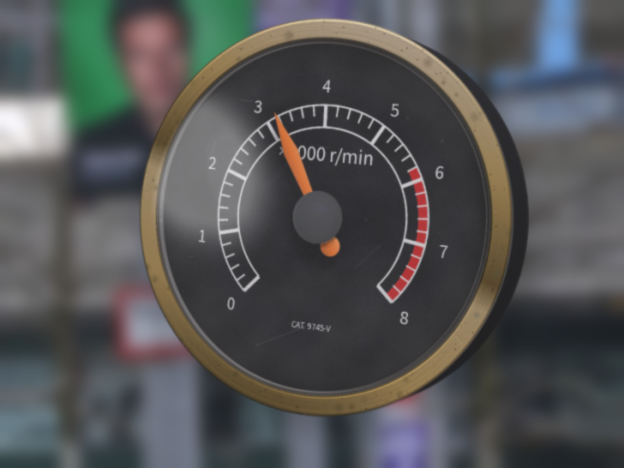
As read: **3200** rpm
